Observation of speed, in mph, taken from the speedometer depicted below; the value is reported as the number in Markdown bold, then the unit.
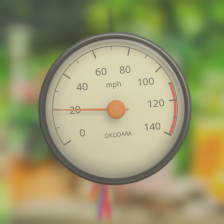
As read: **20** mph
